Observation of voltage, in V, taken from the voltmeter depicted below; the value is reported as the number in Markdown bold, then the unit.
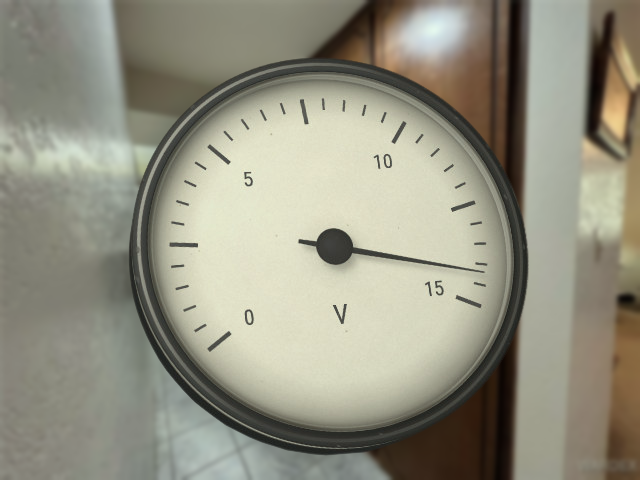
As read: **14.25** V
